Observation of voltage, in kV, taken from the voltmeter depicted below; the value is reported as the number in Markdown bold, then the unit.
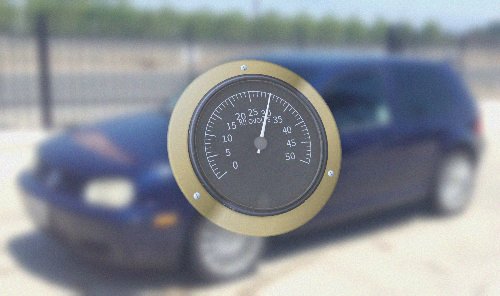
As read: **30** kV
